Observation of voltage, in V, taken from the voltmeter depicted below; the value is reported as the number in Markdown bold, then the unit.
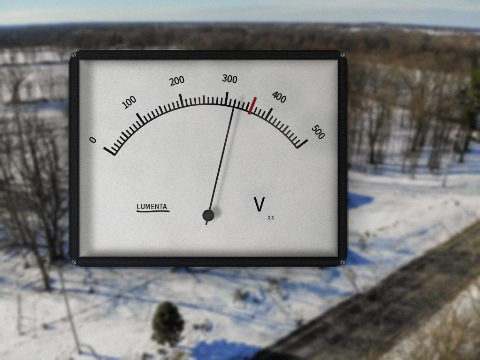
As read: **320** V
